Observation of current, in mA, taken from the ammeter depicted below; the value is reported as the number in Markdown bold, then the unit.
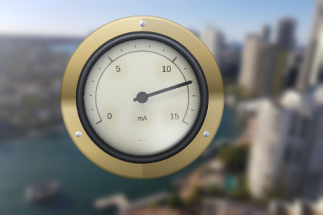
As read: **12** mA
